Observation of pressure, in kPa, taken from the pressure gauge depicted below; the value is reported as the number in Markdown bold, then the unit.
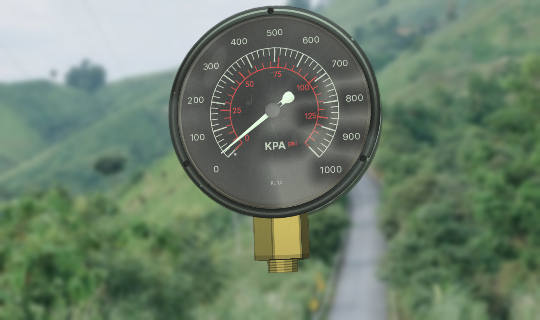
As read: **20** kPa
